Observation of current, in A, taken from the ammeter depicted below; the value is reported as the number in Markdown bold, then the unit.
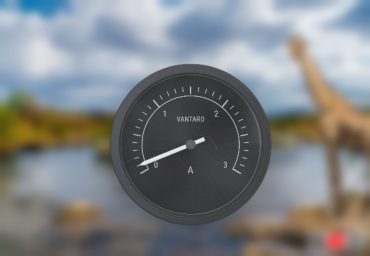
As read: **0.1** A
